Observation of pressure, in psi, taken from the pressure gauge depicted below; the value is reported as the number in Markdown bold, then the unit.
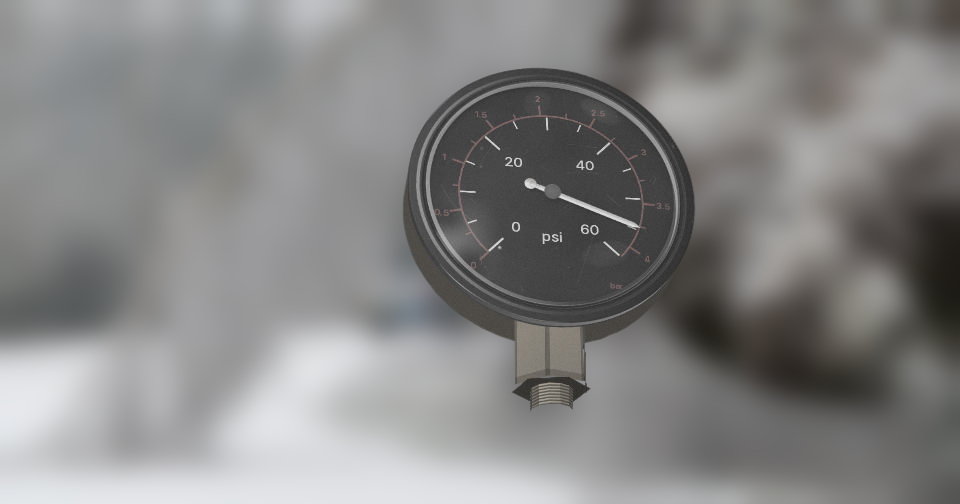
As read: **55** psi
